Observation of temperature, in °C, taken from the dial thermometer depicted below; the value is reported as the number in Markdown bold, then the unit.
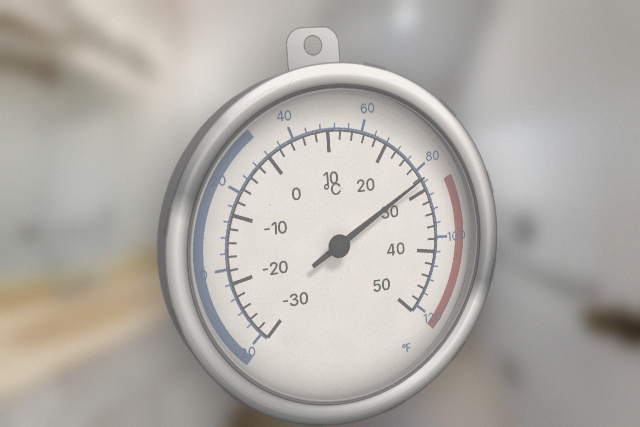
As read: **28** °C
